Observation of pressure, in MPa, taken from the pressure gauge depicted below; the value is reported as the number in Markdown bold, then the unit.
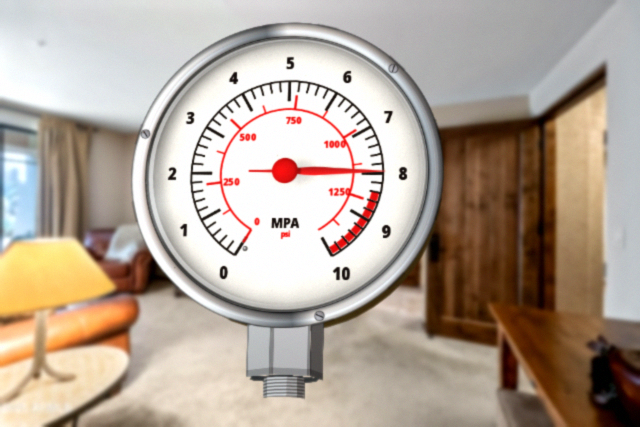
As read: **8** MPa
